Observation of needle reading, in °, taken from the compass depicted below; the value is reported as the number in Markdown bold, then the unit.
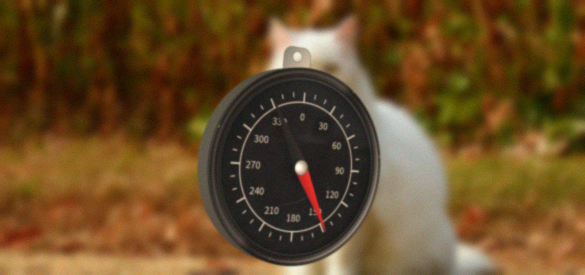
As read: **150** °
